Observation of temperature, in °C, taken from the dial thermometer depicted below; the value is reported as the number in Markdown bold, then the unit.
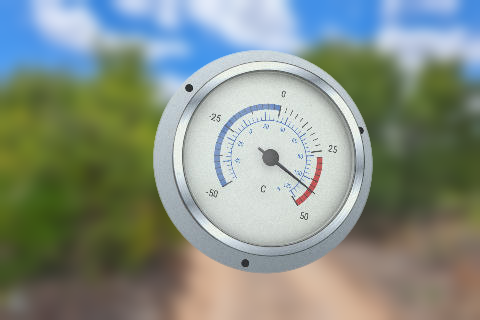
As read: **42.5** °C
